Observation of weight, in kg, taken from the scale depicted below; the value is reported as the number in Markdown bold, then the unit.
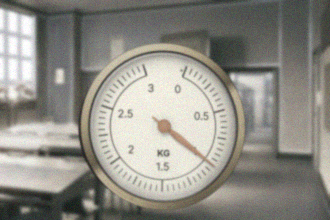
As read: **1** kg
